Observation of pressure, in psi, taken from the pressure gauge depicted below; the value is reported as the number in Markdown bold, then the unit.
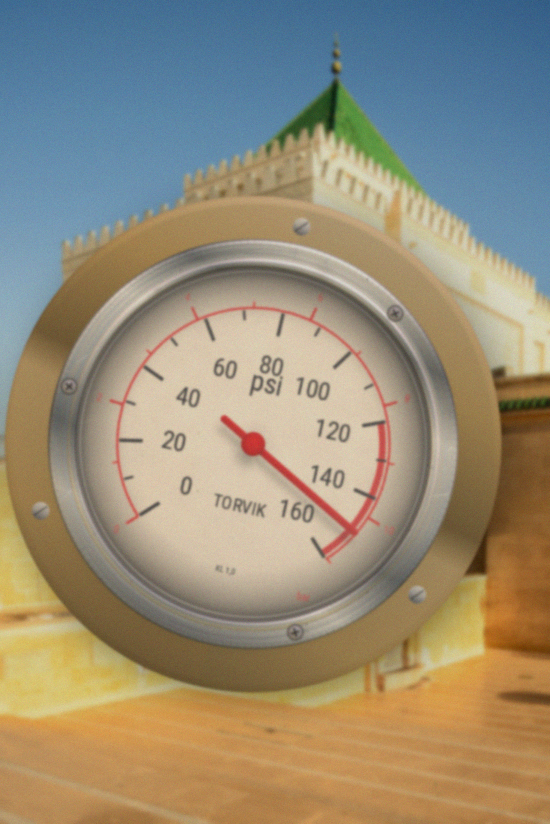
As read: **150** psi
